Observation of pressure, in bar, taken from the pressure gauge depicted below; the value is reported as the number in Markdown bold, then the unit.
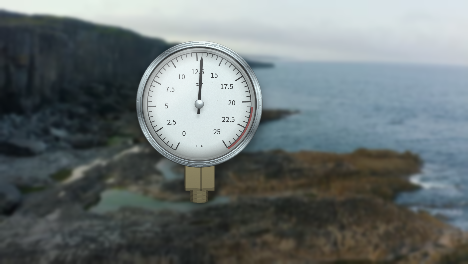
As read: **13** bar
